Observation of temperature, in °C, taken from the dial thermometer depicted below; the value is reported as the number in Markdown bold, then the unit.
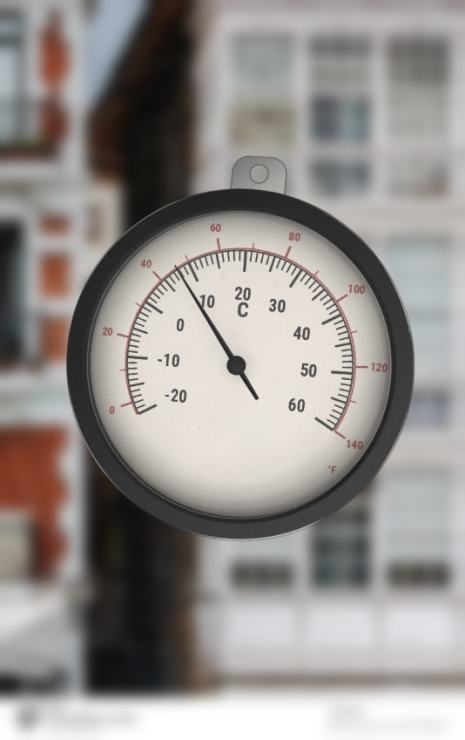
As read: **8** °C
